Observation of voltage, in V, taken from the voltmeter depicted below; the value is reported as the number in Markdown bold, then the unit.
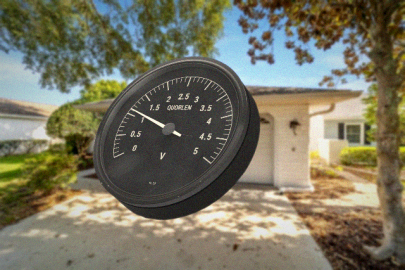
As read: **1.1** V
